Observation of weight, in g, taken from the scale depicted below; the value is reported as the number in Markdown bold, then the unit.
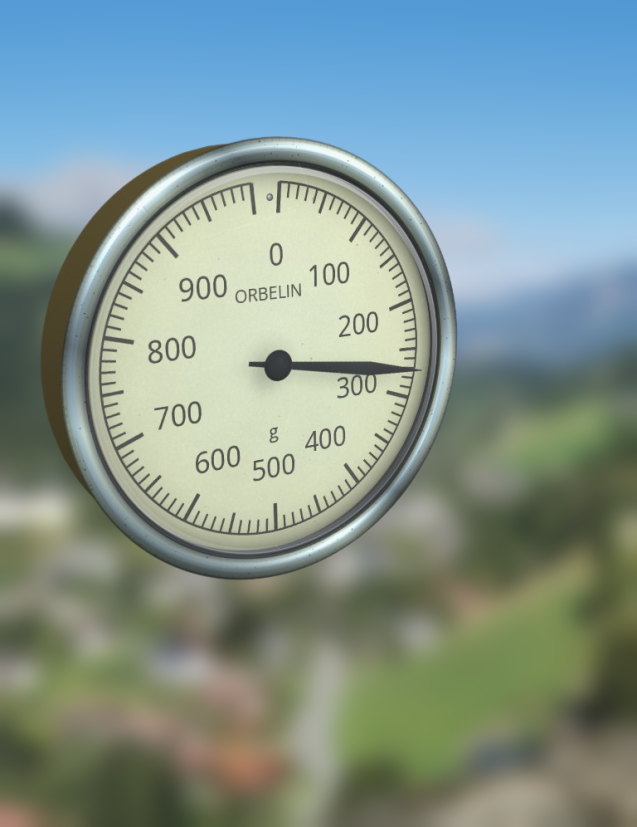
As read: **270** g
